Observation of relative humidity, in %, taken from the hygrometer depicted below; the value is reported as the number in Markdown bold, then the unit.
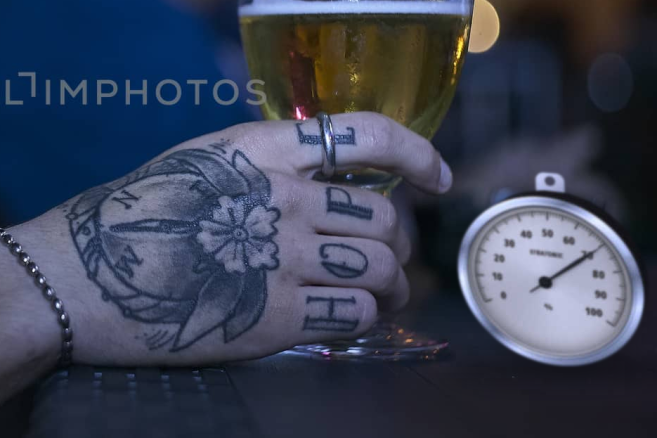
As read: **70** %
